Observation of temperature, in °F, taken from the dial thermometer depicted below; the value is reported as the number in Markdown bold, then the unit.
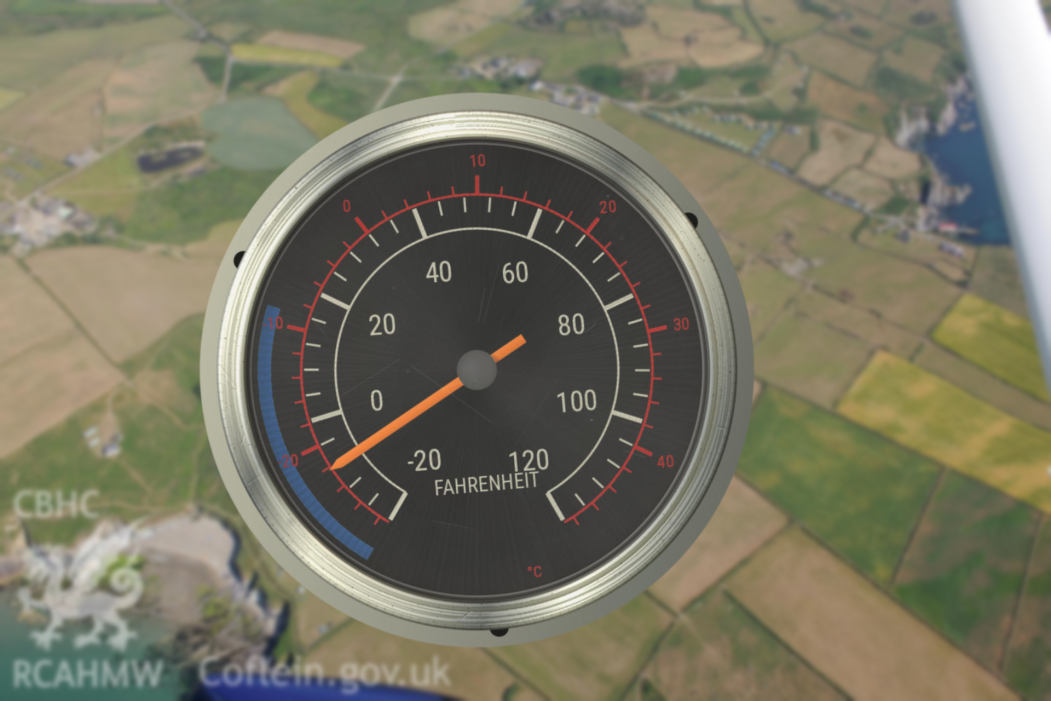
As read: **-8** °F
